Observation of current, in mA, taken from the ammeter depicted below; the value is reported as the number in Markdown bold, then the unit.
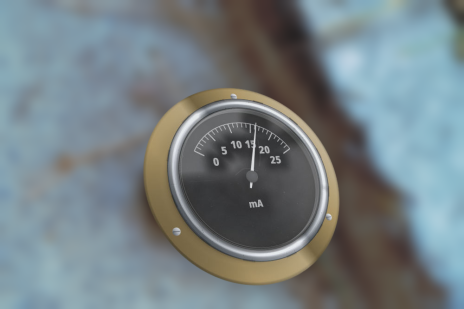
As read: **16** mA
